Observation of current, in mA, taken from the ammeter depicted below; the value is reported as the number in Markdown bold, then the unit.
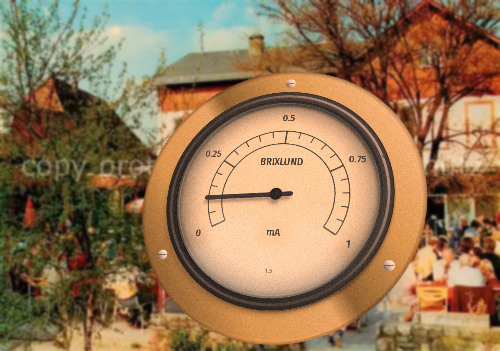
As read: **0.1** mA
